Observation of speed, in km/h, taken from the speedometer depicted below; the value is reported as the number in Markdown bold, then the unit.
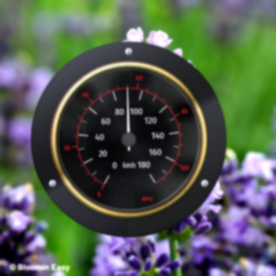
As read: **90** km/h
